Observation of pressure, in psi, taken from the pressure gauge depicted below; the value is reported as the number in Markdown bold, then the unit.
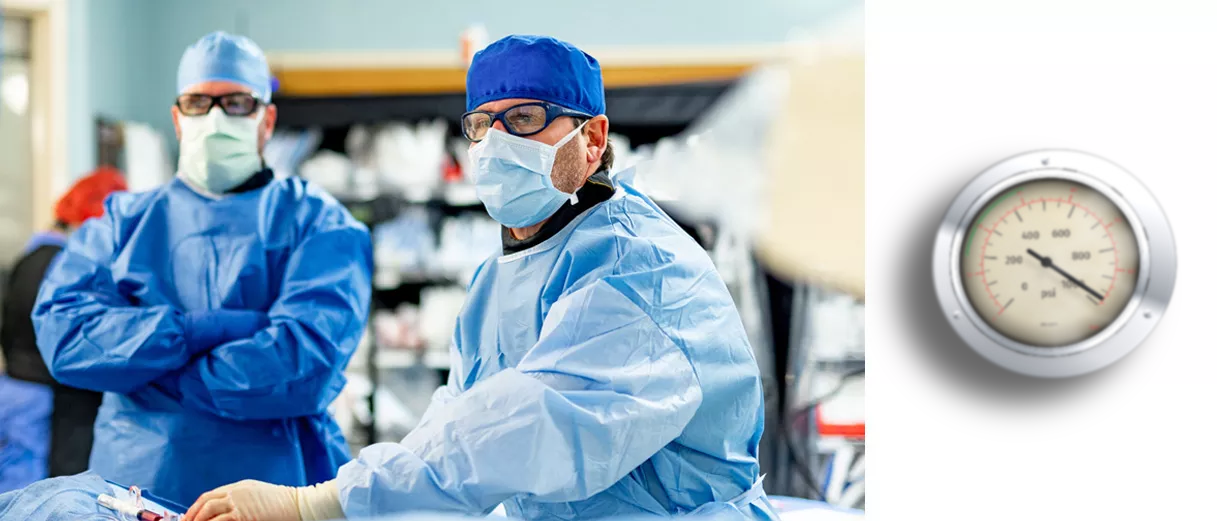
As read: **975** psi
